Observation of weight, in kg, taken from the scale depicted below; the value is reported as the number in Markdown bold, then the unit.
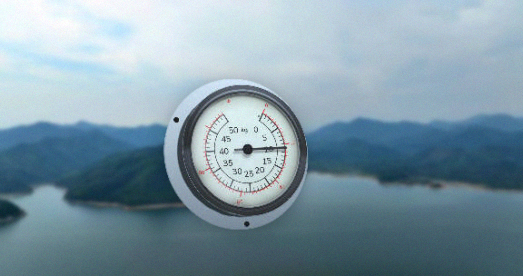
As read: **10** kg
